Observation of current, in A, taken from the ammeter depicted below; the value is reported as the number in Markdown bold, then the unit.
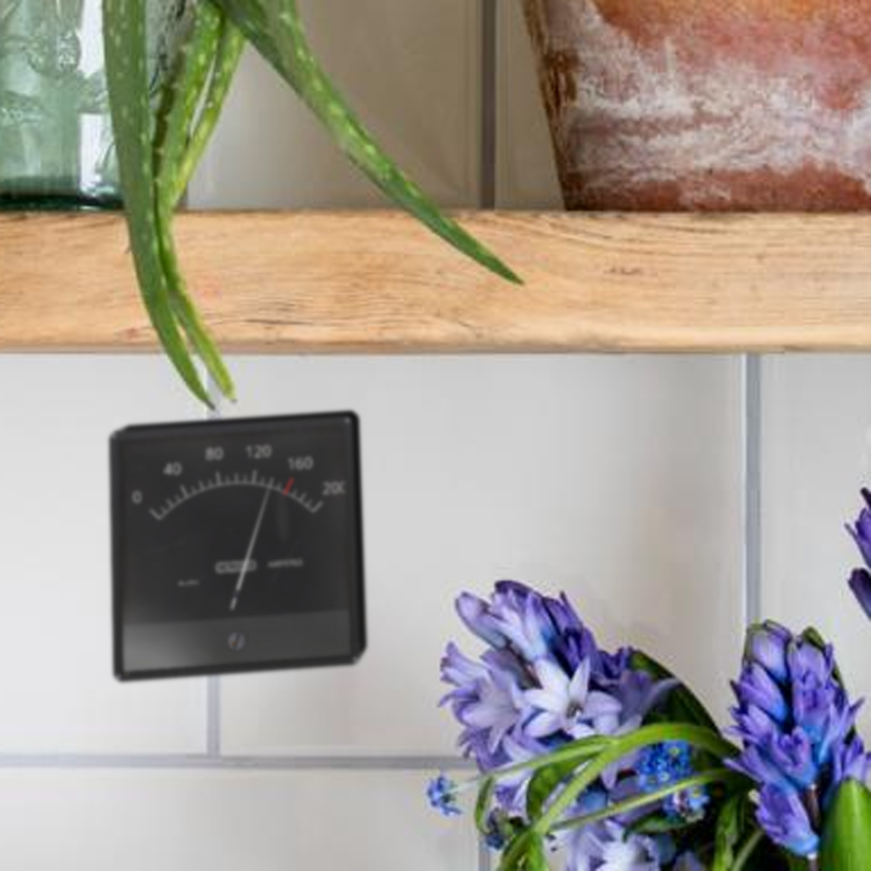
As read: **140** A
